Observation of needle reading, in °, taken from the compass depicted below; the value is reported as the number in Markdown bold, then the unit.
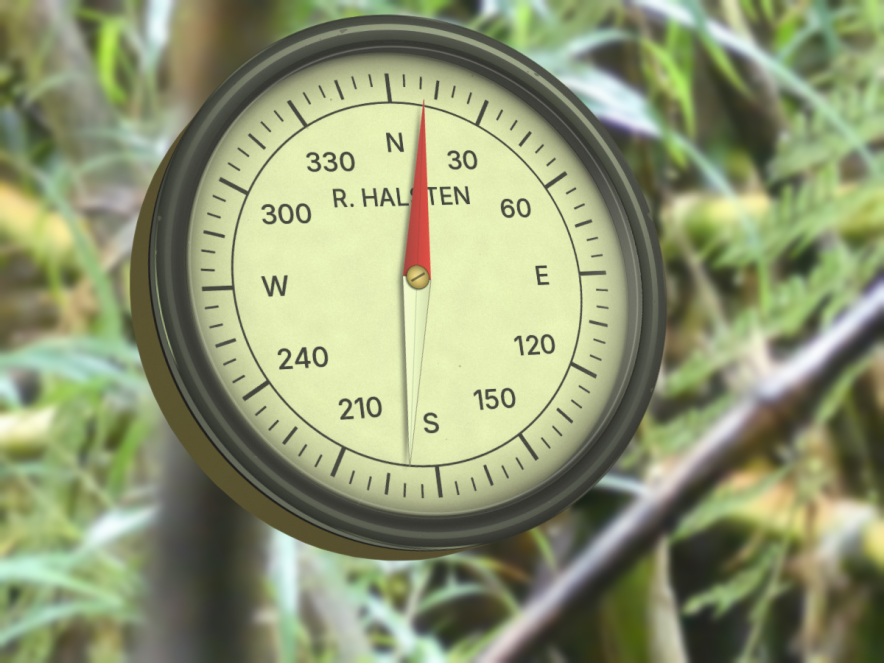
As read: **10** °
